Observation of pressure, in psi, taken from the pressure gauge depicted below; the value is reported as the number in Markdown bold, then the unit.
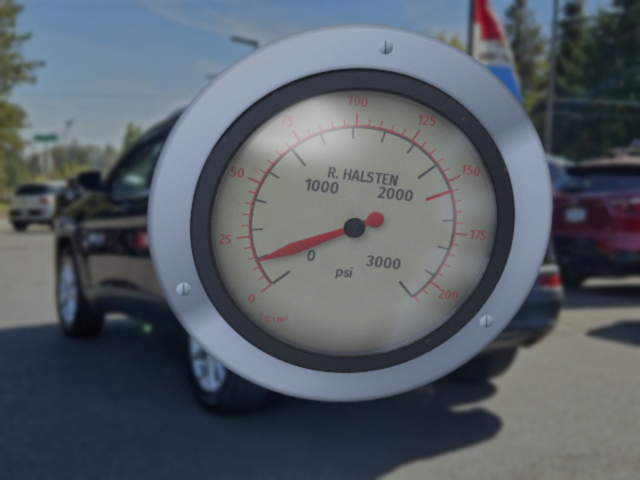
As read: **200** psi
